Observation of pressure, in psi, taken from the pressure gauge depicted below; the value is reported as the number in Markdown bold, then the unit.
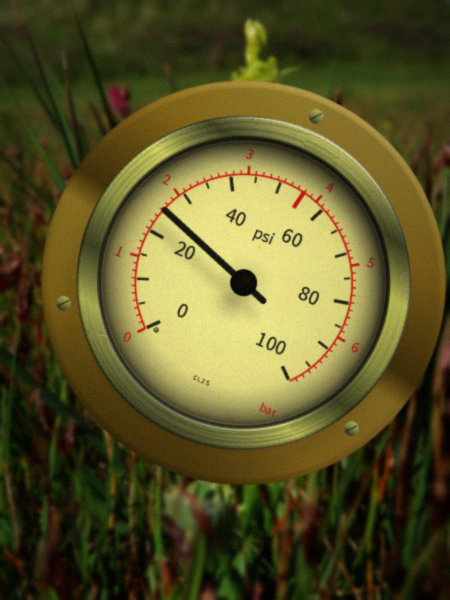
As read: **25** psi
